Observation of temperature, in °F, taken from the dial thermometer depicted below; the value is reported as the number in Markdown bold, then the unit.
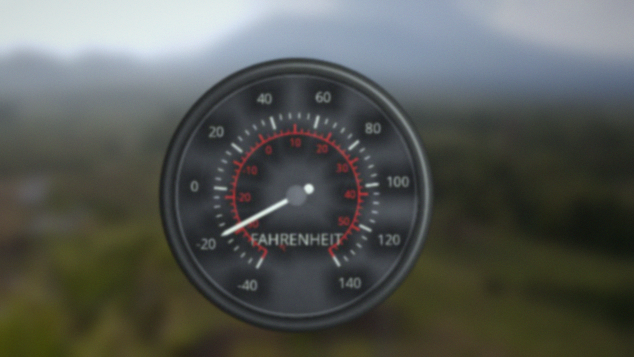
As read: **-20** °F
